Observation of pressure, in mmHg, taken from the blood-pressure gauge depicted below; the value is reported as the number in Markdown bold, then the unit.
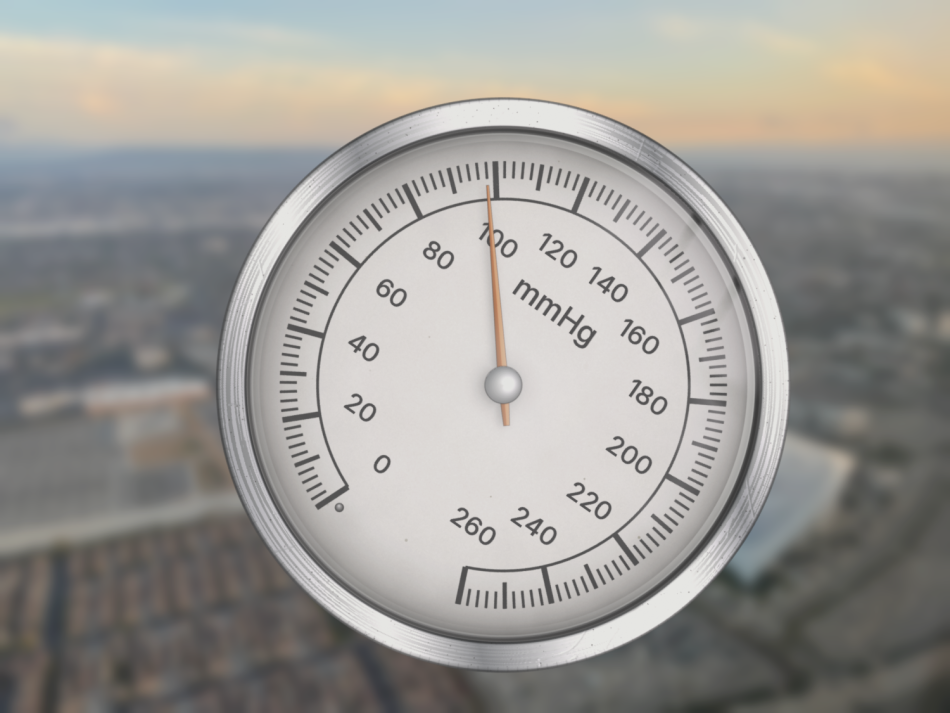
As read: **98** mmHg
